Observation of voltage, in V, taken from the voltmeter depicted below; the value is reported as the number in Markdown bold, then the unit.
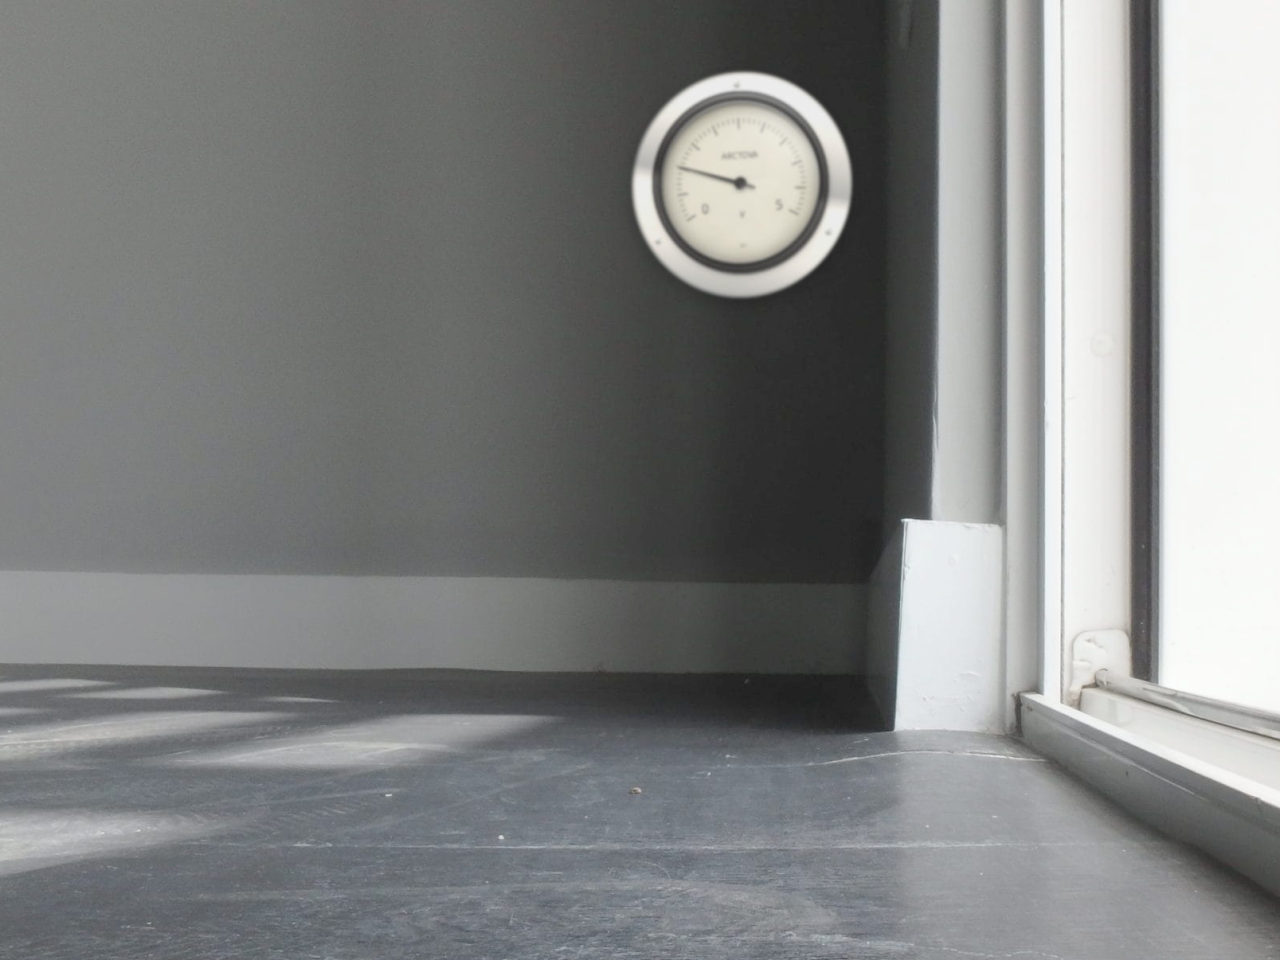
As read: **1** V
